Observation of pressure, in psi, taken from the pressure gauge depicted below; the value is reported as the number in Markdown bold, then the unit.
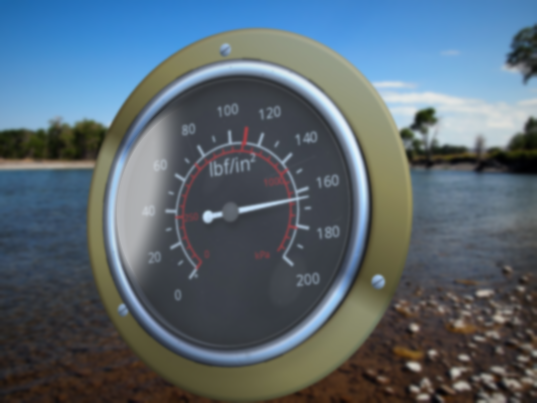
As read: **165** psi
